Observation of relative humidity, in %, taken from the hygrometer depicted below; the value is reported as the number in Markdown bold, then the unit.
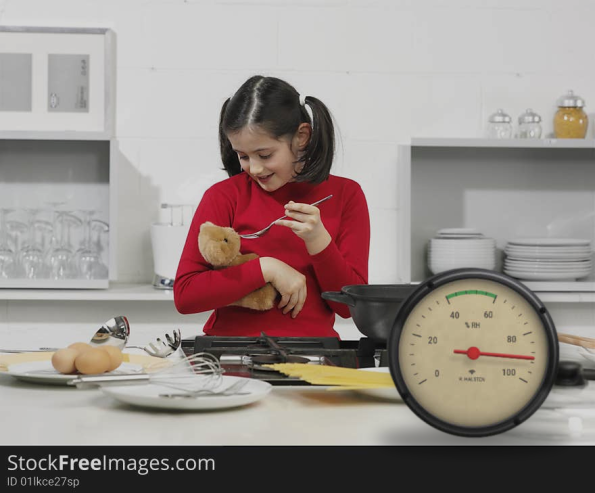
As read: **90** %
